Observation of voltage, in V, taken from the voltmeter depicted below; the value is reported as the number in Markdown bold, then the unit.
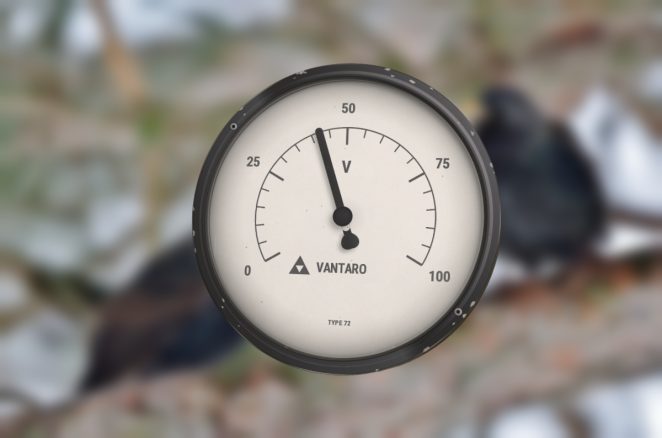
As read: **42.5** V
